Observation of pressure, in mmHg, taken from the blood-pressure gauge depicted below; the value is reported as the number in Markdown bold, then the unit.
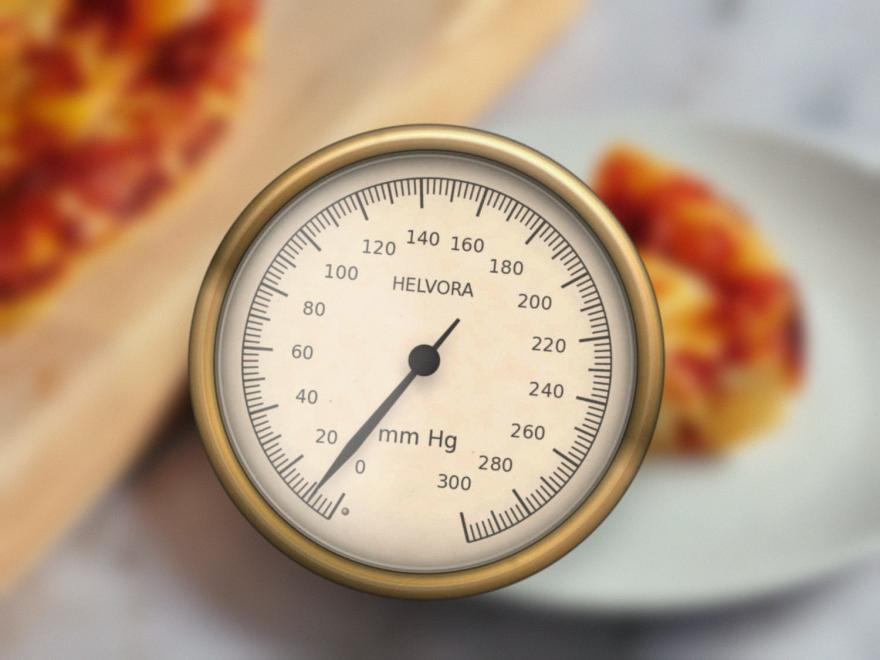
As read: **8** mmHg
